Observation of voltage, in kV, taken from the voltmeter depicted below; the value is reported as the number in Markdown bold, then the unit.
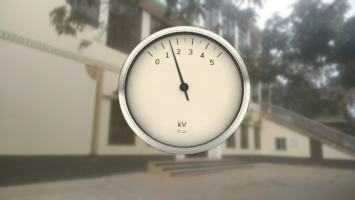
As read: **1.5** kV
